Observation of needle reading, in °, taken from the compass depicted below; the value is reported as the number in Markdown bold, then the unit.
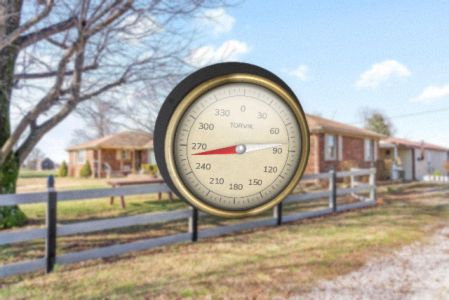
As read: **260** °
